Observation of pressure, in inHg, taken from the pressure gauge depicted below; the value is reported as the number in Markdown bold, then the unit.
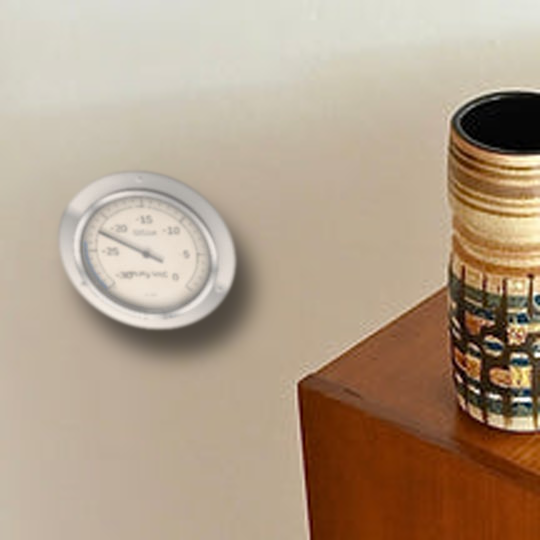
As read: **-22** inHg
